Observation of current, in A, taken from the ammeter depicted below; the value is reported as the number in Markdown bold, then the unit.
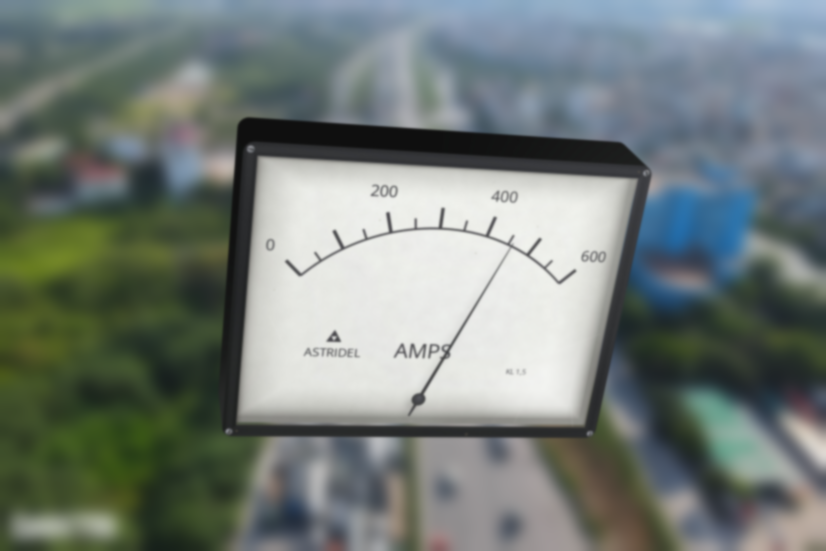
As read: **450** A
